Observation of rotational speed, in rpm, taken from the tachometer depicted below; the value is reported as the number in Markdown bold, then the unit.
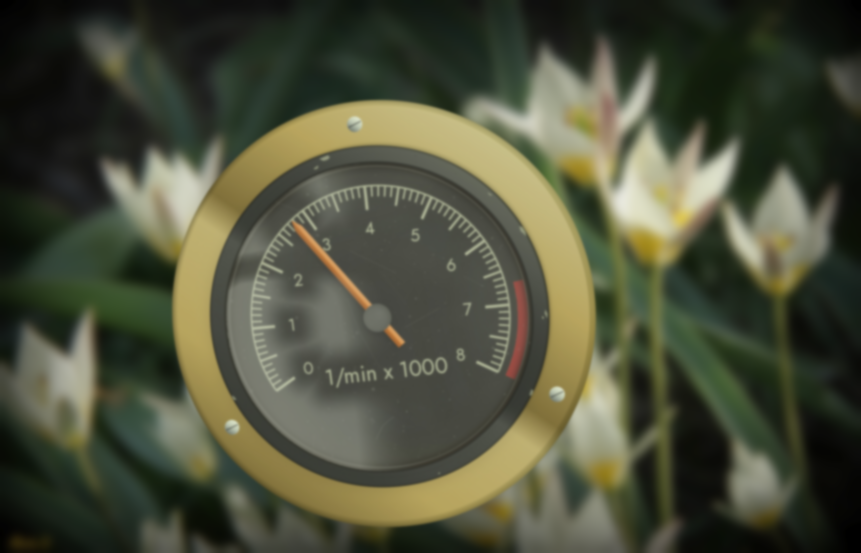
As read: **2800** rpm
